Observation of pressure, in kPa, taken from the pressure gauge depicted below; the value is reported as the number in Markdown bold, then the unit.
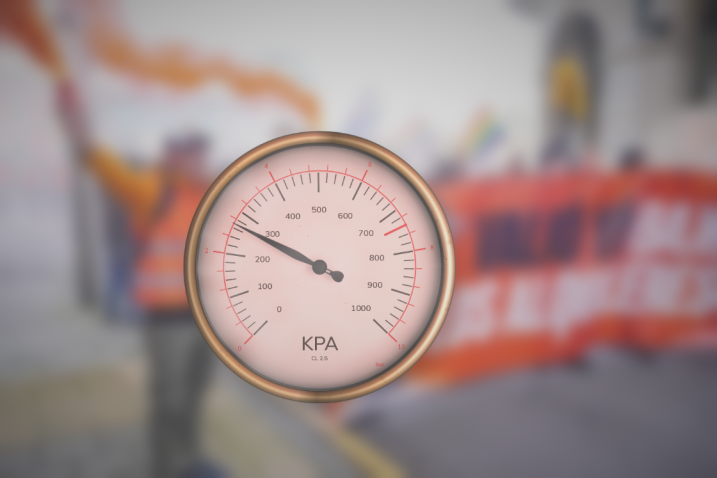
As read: **270** kPa
